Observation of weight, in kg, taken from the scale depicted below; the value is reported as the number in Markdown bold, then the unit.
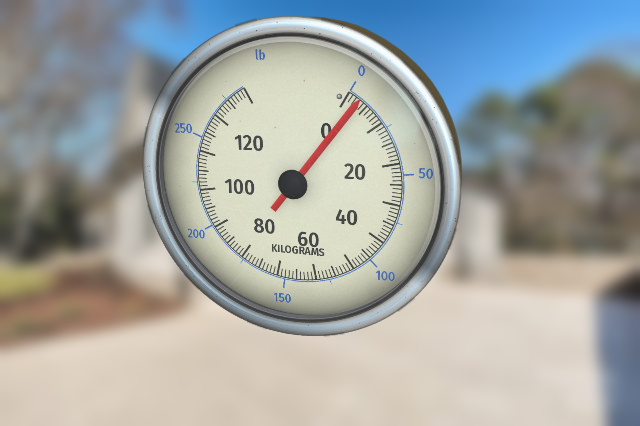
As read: **3** kg
